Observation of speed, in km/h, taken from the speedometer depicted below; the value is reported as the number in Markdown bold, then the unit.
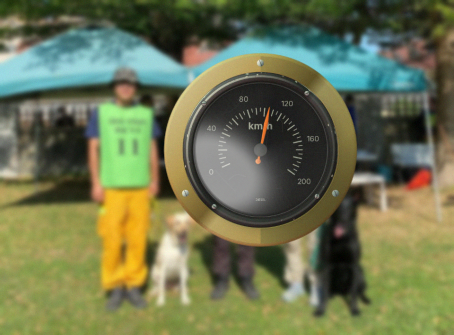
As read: **105** km/h
